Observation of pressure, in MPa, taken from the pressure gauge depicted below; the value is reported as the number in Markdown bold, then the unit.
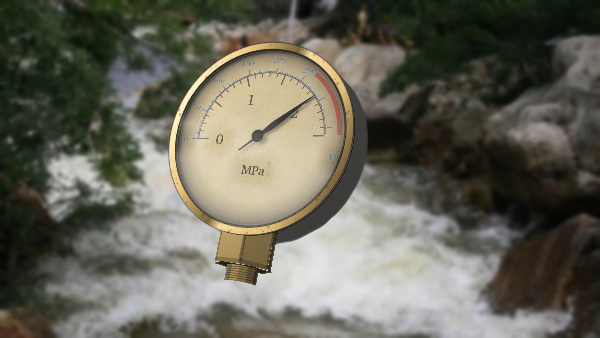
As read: **2** MPa
